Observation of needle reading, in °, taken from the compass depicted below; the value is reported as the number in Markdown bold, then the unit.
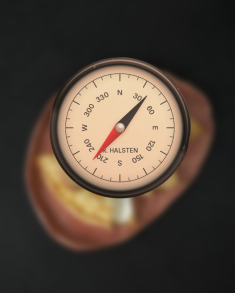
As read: **220** °
